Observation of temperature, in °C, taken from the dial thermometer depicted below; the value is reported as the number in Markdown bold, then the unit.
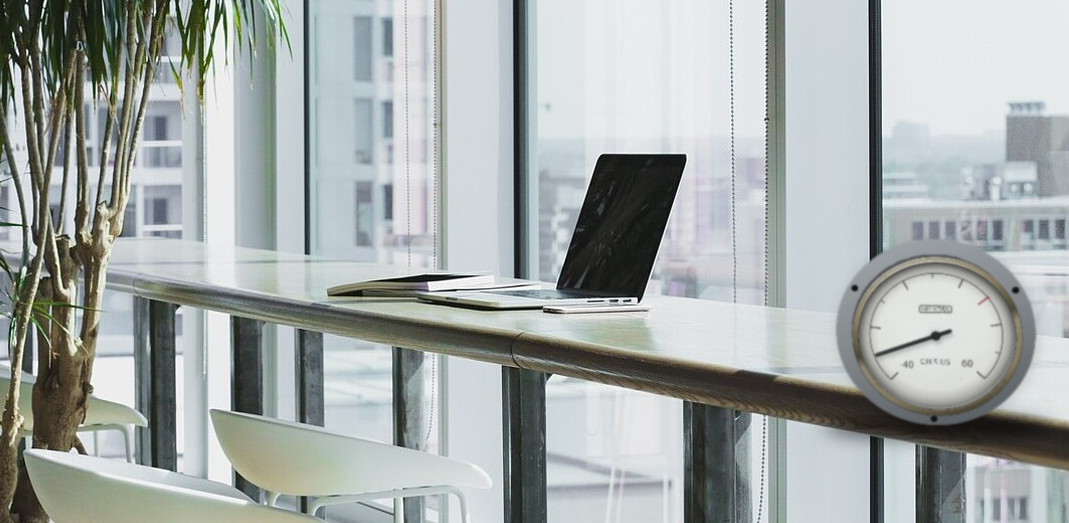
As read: **-30** °C
